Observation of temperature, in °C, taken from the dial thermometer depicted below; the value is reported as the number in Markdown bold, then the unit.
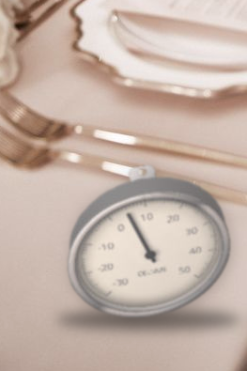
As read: **5** °C
